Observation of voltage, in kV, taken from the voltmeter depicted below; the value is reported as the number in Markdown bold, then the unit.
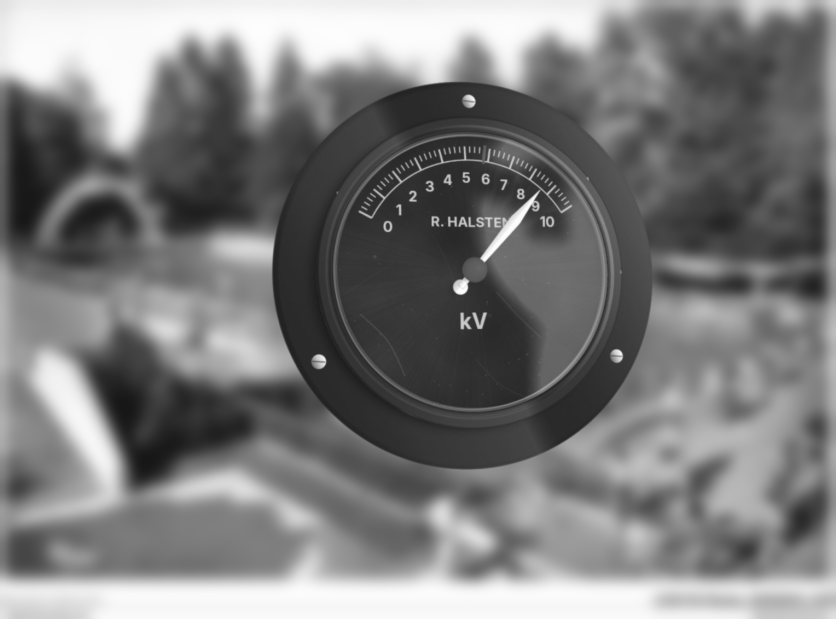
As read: **8.6** kV
